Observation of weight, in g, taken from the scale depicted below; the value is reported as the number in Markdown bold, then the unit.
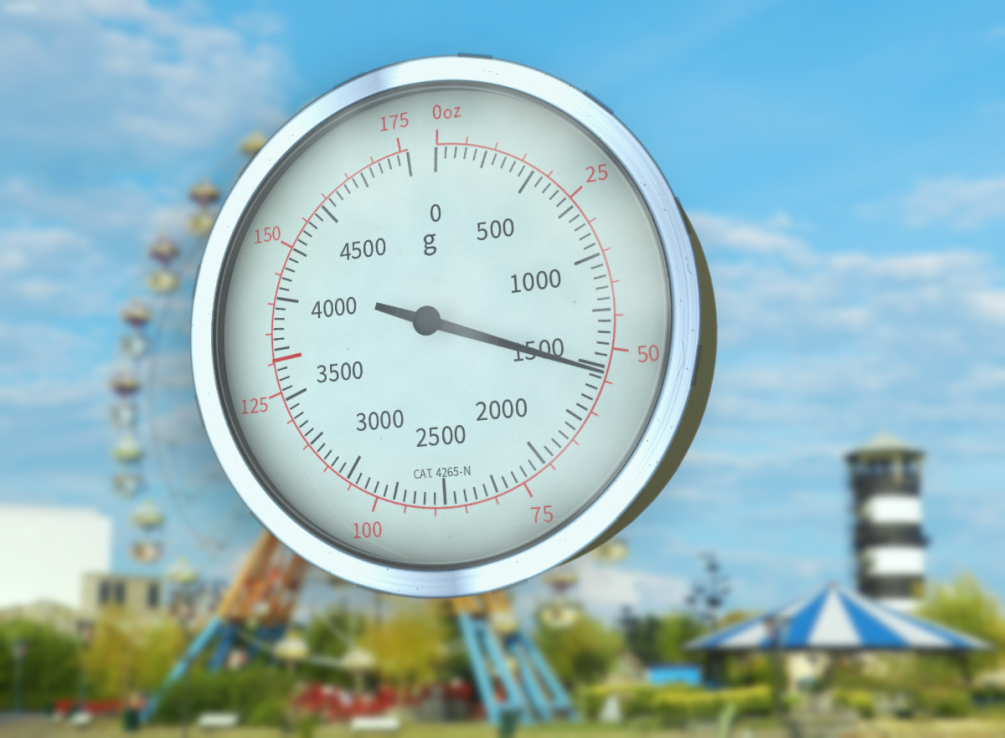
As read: **1525** g
